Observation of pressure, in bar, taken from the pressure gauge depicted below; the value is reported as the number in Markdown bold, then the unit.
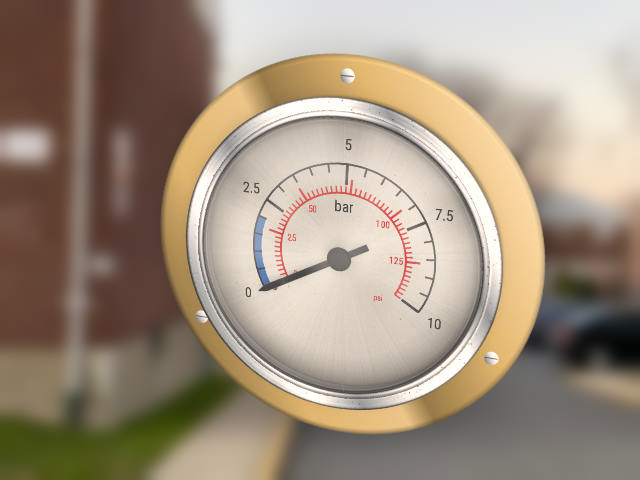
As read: **0** bar
